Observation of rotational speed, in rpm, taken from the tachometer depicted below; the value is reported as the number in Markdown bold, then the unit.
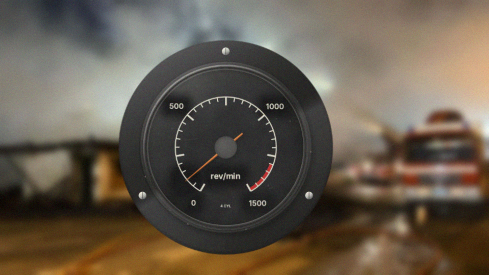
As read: **100** rpm
